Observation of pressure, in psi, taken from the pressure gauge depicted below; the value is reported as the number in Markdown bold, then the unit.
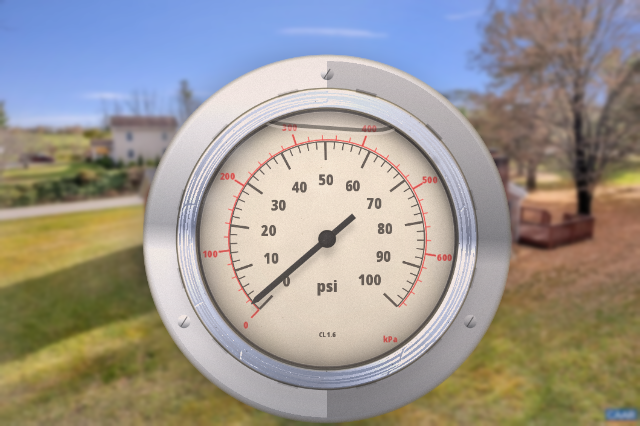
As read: **2** psi
